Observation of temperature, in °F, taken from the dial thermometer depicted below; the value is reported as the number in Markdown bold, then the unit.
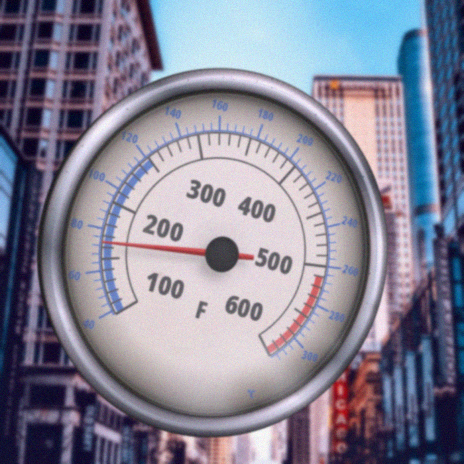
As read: **165** °F
